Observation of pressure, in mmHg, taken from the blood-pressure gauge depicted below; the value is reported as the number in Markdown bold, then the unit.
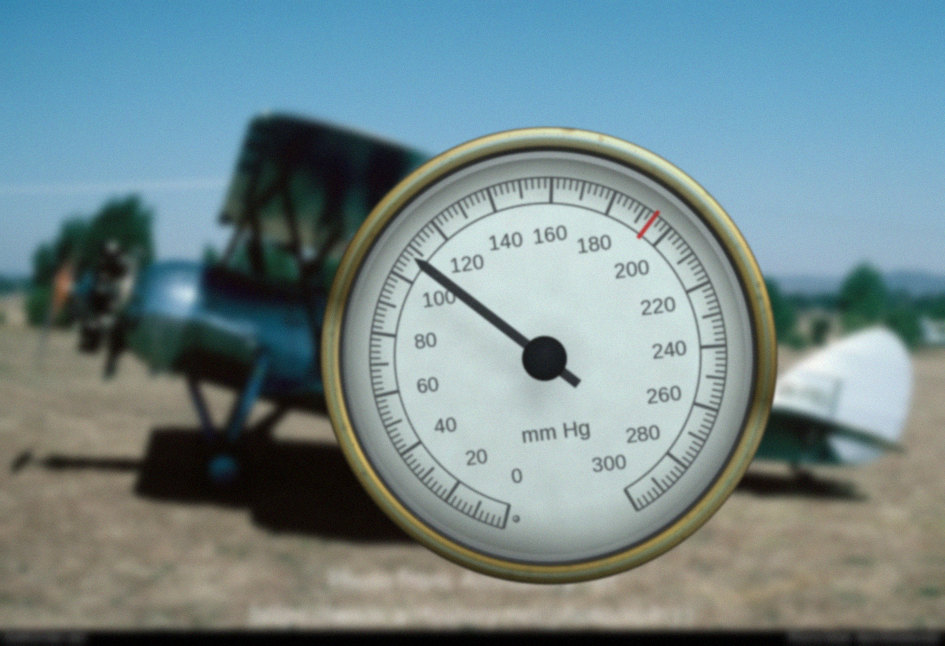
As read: **108** mmHg
